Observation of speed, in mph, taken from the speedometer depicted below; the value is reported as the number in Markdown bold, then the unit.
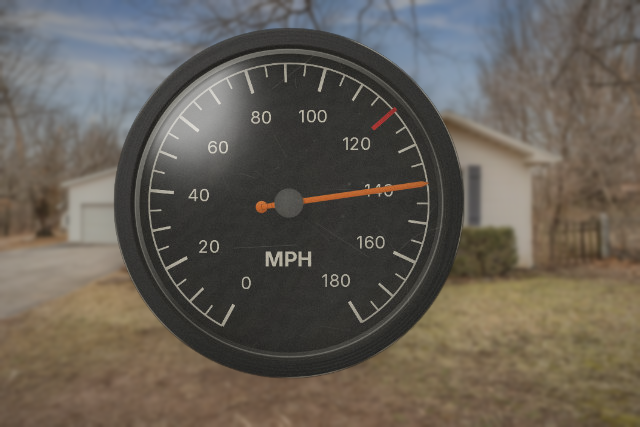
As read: **140** mph
